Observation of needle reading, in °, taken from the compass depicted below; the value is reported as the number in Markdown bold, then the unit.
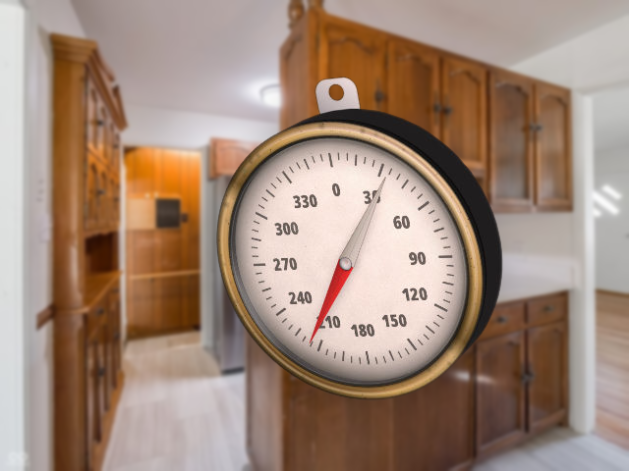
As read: **215** °
